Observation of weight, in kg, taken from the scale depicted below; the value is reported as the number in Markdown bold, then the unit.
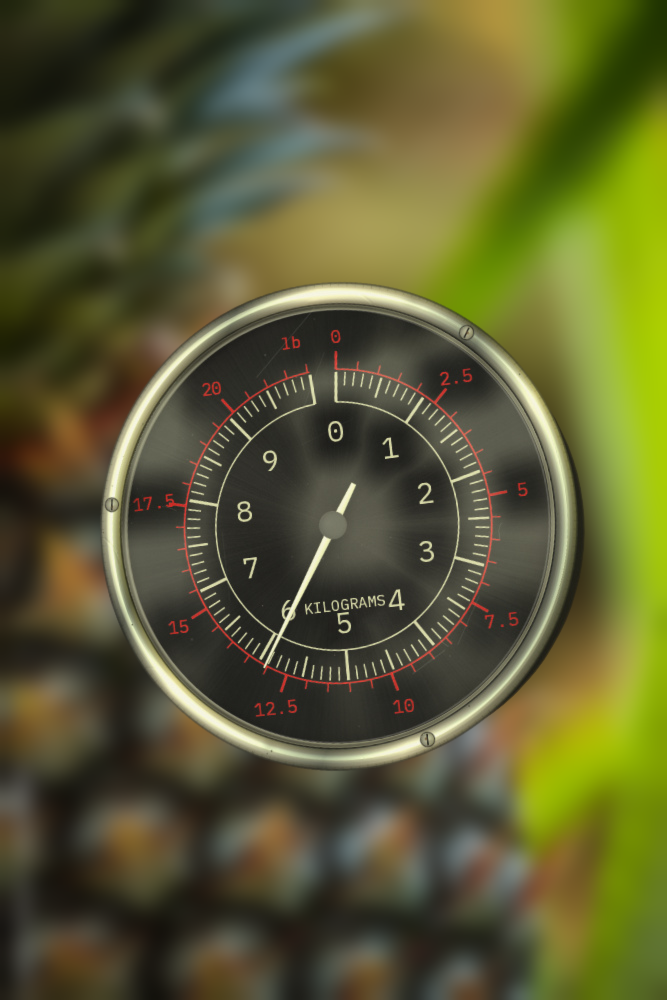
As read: **5.9** kg
